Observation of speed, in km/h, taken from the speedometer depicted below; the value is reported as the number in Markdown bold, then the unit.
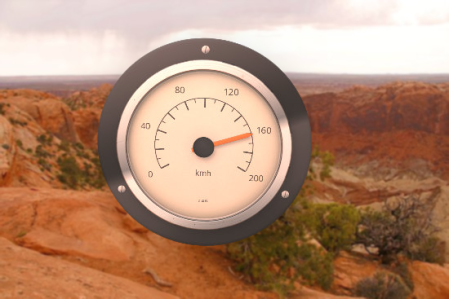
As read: **160** km/h
